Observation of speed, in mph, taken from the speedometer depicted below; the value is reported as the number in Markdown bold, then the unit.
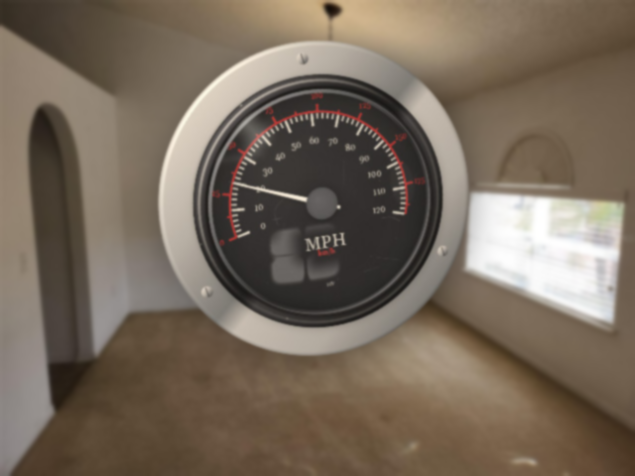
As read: **20** mph
